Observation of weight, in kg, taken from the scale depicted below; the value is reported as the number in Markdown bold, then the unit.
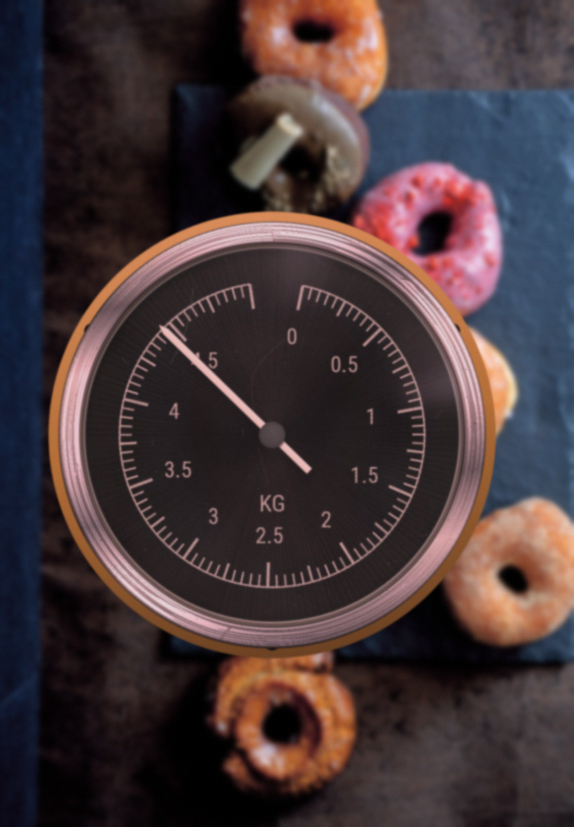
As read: **4.45** kg
